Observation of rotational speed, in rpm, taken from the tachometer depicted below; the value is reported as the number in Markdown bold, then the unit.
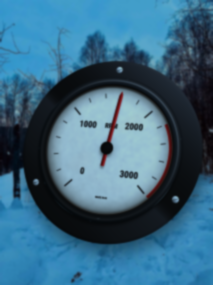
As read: **1600** rpm
